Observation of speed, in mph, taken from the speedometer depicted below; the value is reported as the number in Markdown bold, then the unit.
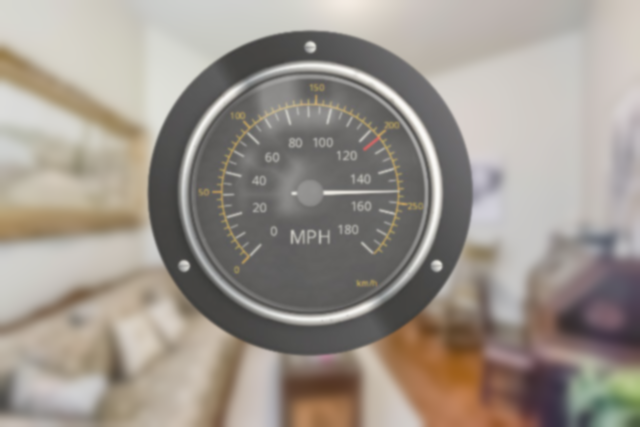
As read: **150** mph
